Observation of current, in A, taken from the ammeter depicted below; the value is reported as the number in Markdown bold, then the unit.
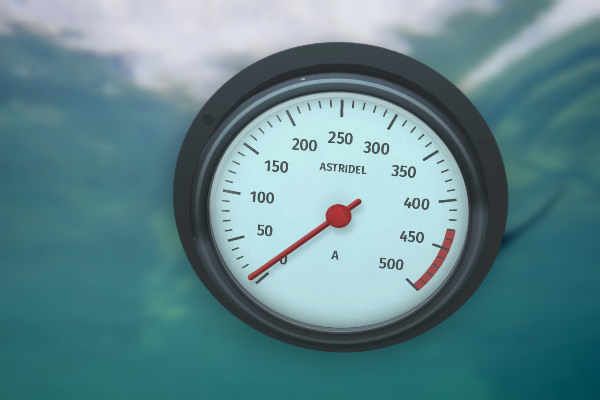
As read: **10** A
